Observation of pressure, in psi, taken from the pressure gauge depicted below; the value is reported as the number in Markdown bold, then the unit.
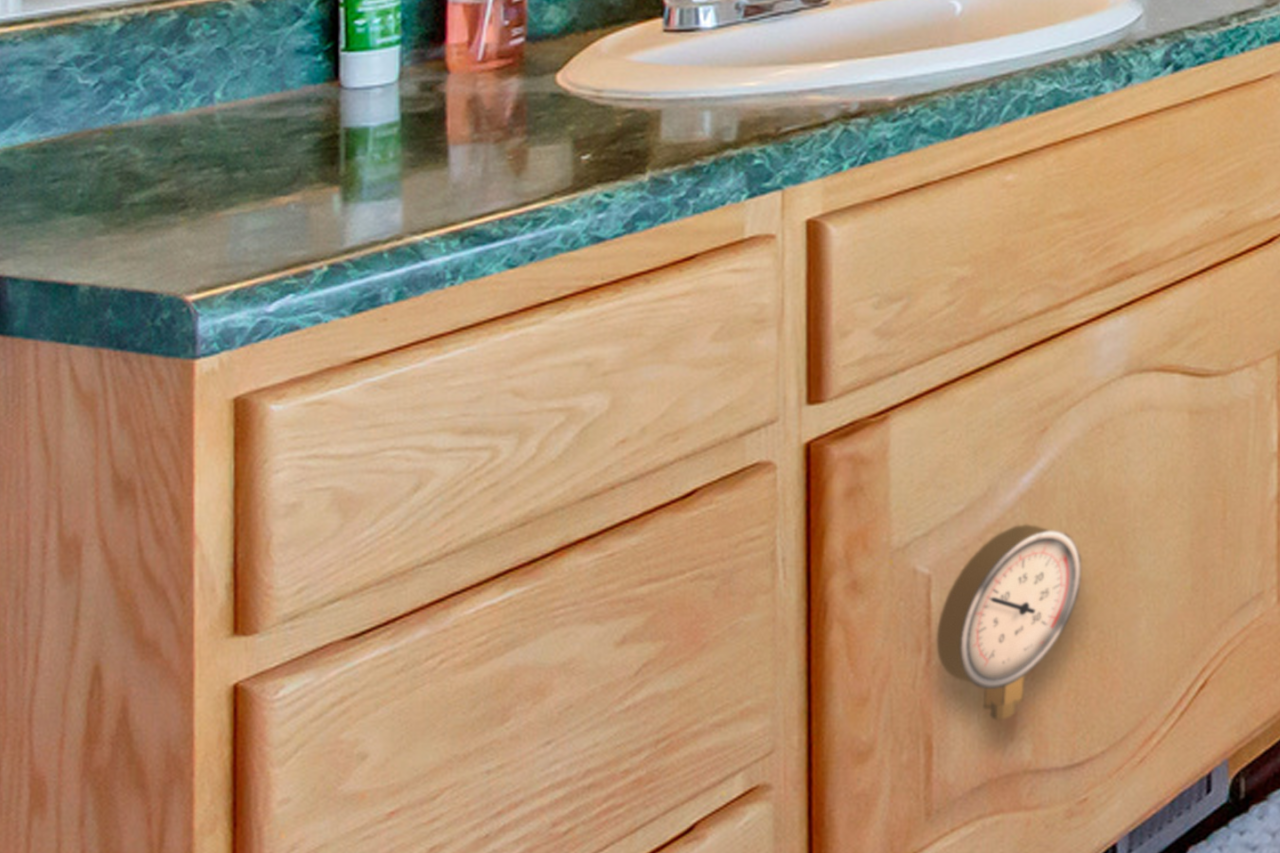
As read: **9** psi
